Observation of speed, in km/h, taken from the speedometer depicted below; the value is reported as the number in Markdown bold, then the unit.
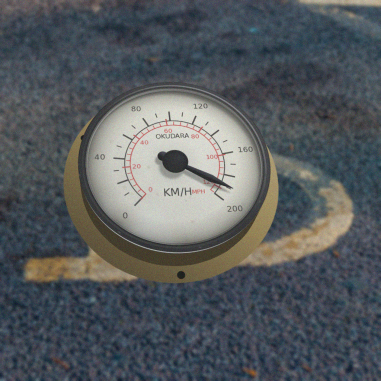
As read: **190** km/h
